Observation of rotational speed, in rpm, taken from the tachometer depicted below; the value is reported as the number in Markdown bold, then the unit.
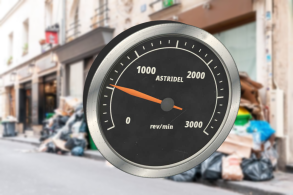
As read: **550** rpm
